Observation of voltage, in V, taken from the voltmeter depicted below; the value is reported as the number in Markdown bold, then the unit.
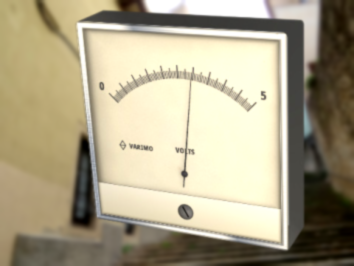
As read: **3** V
